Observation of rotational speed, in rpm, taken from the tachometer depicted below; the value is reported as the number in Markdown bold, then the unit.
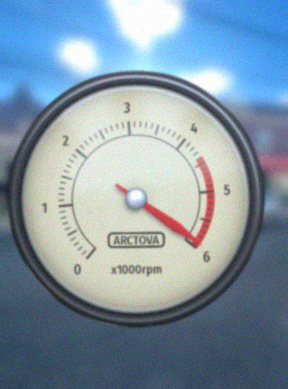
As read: **5900** rpm
